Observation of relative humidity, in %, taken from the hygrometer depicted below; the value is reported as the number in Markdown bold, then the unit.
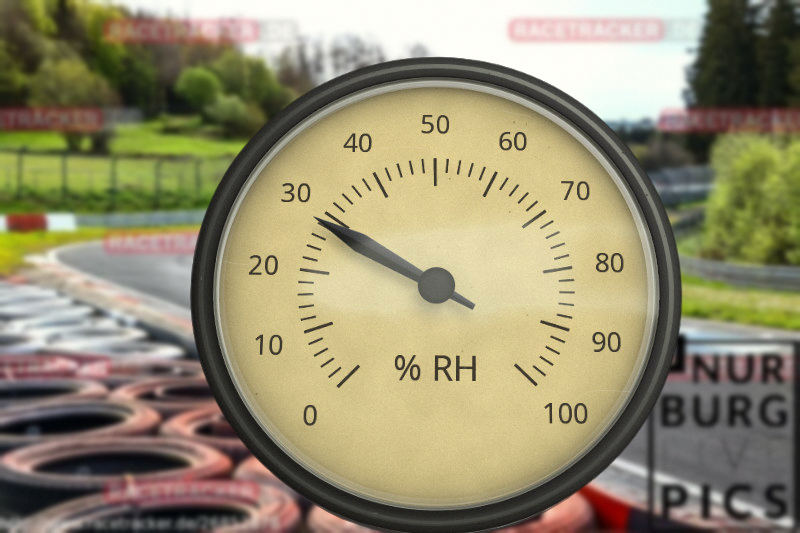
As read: **28** %
